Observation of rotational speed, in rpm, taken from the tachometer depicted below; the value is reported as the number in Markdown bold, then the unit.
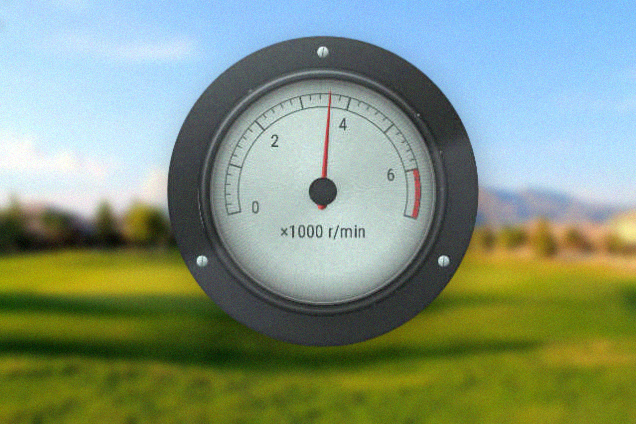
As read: **3600** rpm
